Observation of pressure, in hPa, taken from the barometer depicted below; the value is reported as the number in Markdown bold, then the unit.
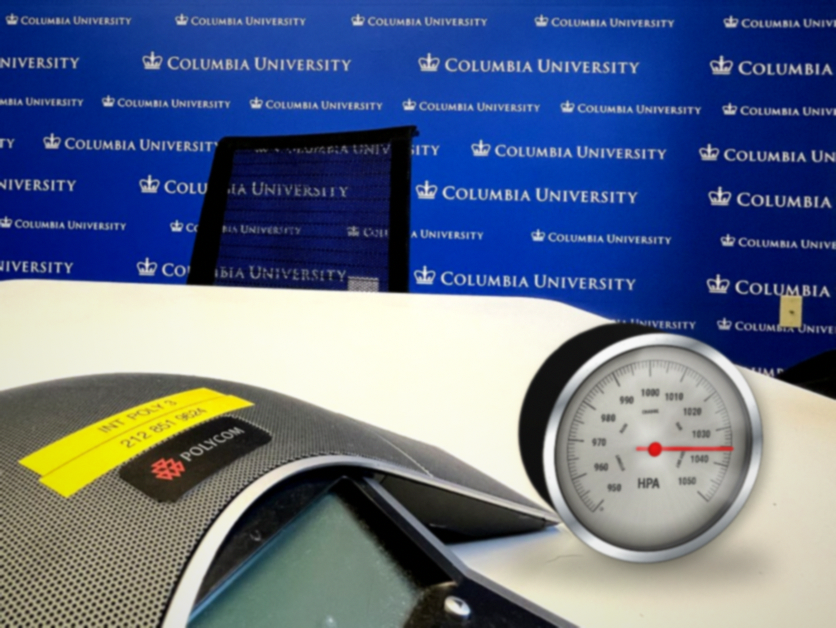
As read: **1035** hPa
